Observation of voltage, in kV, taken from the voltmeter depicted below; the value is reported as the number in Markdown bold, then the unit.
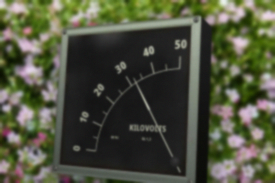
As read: **32.5** kV
